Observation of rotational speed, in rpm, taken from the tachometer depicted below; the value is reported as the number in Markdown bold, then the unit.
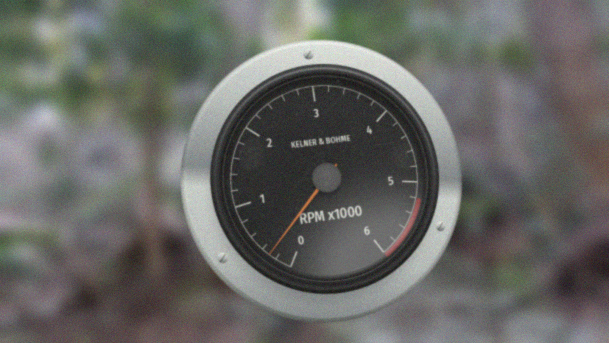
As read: **300** rpm
